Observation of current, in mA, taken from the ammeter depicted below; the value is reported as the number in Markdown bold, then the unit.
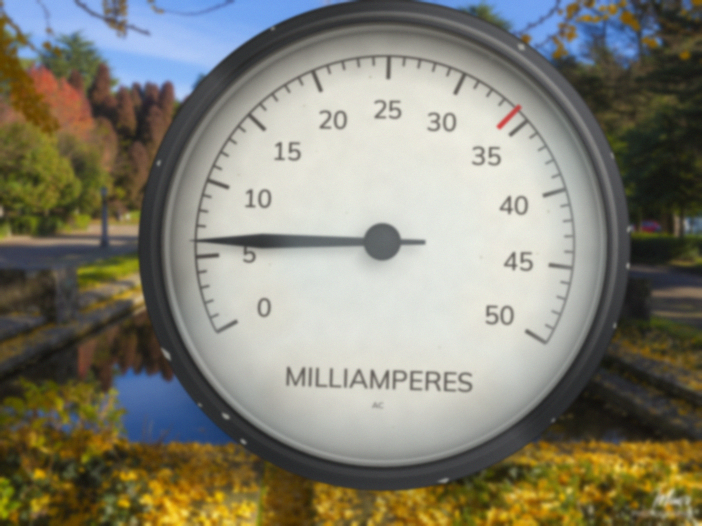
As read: **6** mA
